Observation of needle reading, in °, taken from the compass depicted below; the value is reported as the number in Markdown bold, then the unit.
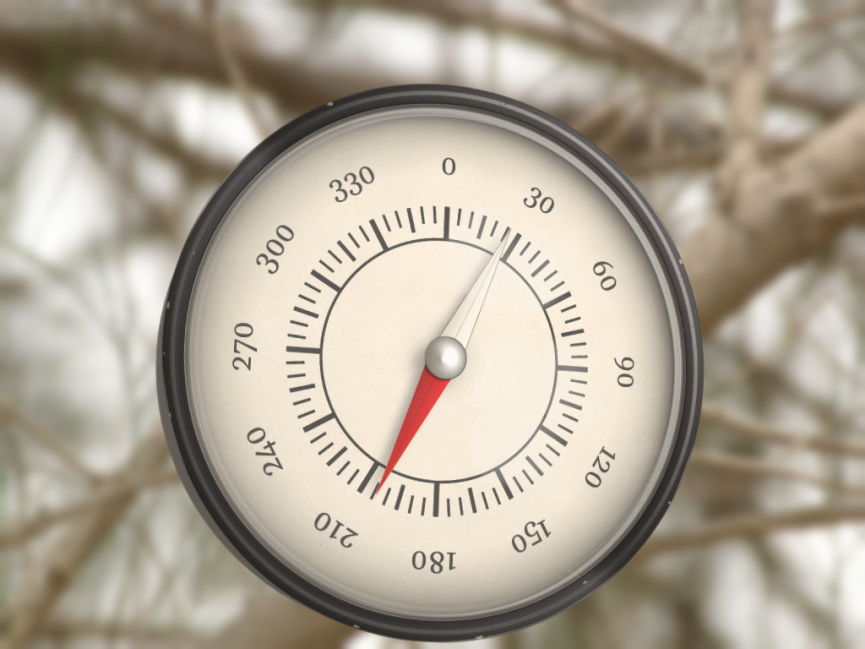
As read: **205** °
